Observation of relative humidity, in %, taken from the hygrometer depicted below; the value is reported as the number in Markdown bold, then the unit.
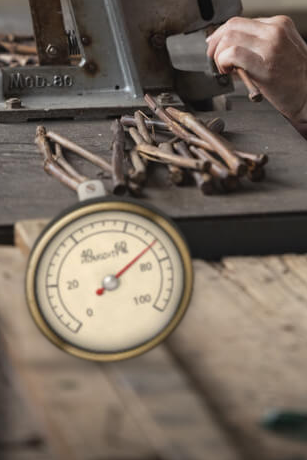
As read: **72** %
